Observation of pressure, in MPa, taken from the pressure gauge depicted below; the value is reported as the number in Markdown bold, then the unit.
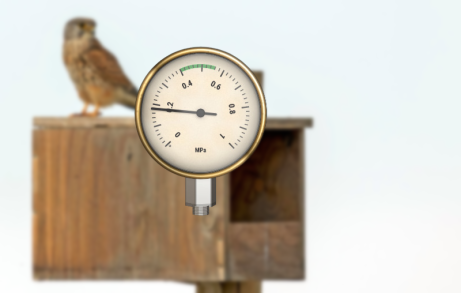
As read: **0.18** MPa
